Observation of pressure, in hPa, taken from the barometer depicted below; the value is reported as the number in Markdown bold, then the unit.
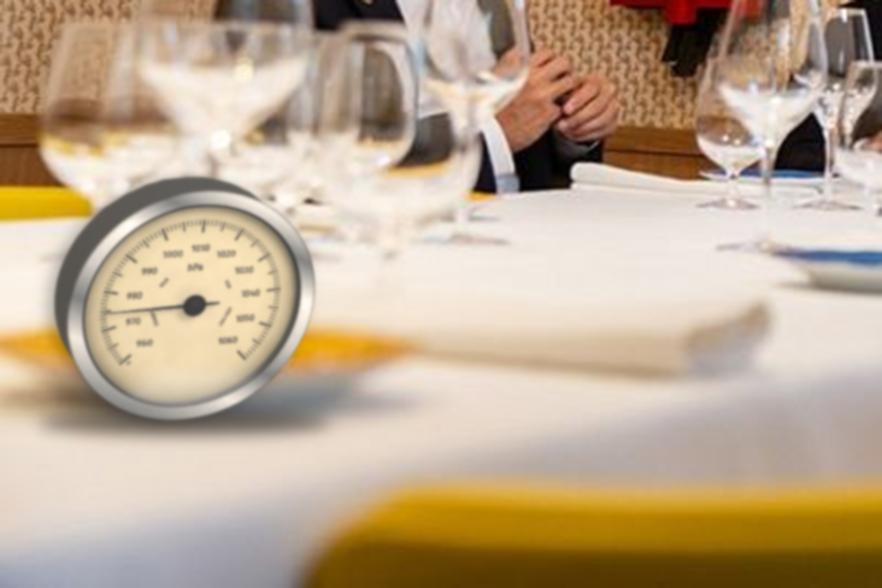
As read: **975** hPa
